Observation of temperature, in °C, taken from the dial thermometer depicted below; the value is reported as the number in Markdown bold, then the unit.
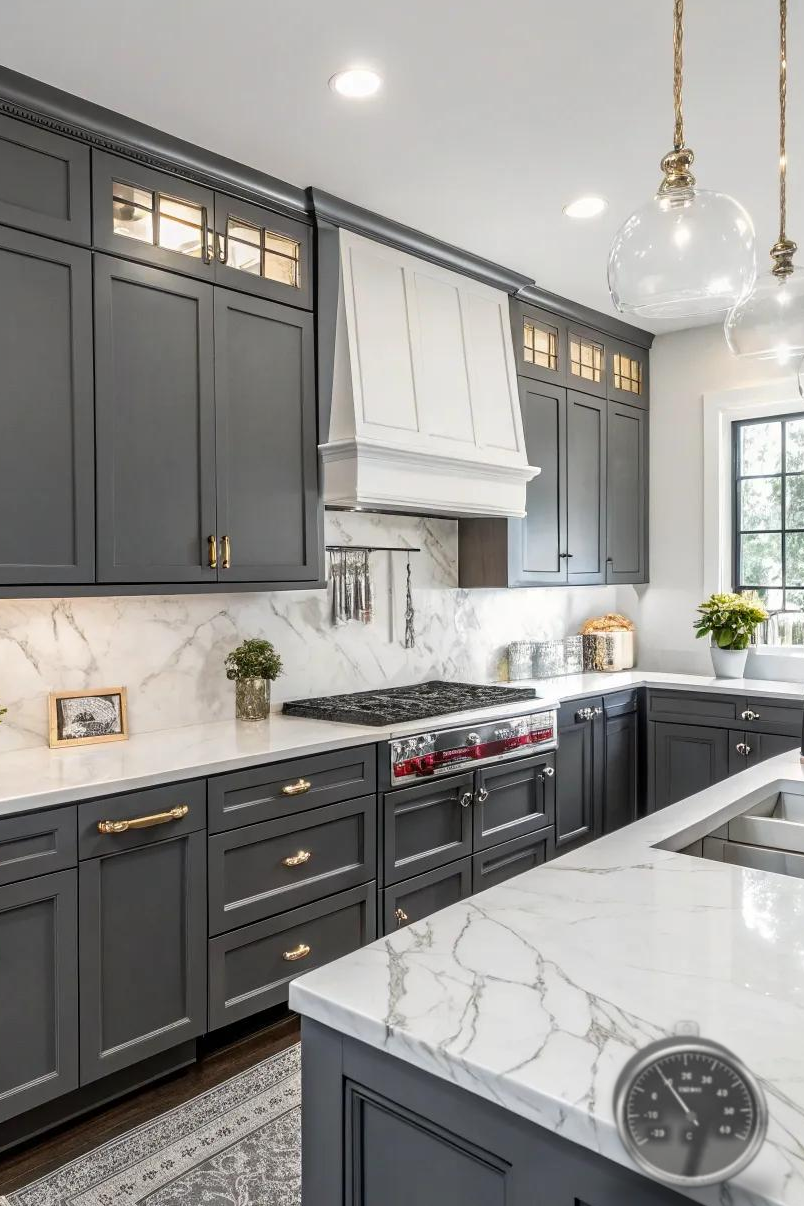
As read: **10** °C
